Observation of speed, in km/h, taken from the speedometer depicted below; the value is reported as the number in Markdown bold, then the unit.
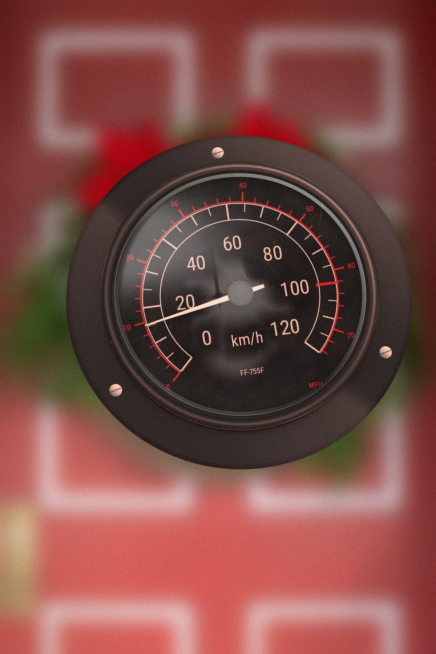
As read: **15** km/h
